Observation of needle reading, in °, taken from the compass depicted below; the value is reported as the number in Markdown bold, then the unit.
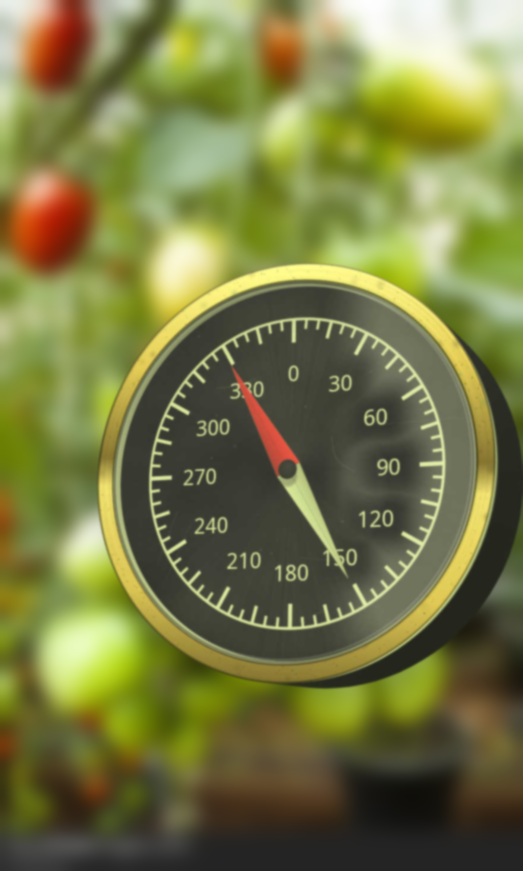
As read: **330** °
